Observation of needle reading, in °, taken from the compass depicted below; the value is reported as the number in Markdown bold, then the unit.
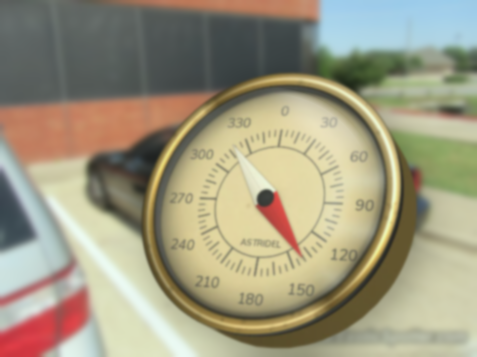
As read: **140** °
